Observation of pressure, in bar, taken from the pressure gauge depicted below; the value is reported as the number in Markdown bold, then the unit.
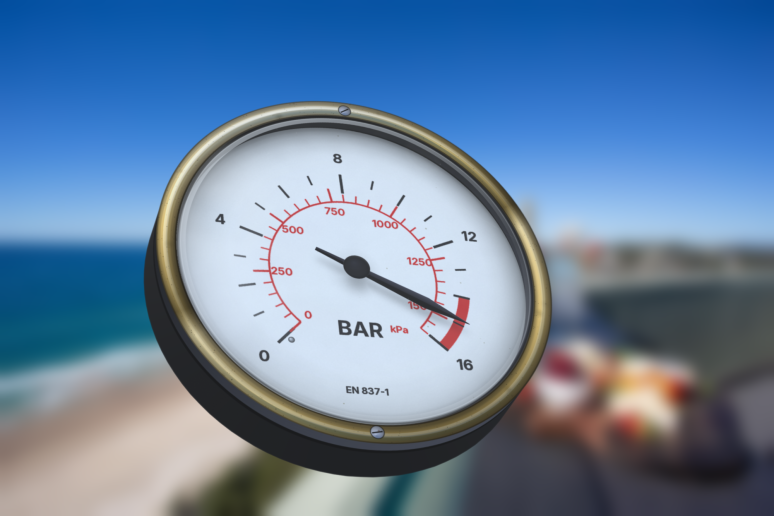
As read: **15** bar
